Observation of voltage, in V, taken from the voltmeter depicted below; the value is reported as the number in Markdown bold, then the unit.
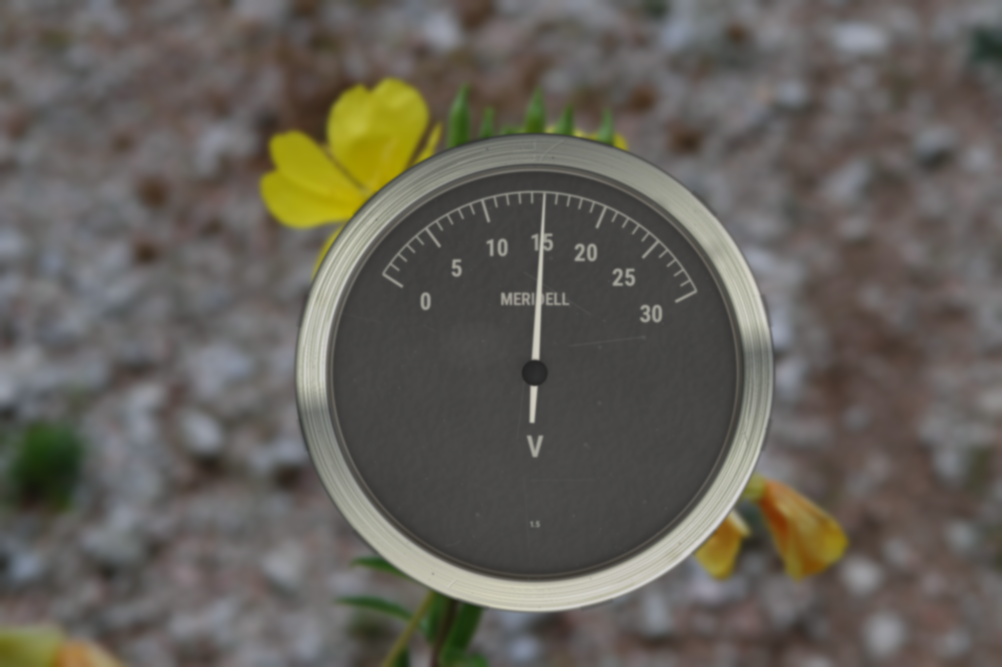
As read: **15** V
